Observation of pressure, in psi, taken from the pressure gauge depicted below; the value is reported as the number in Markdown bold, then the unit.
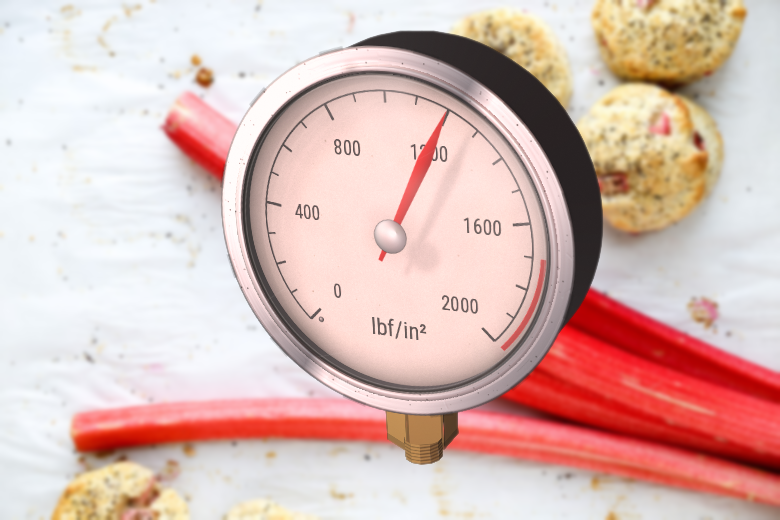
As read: **1200** psi
